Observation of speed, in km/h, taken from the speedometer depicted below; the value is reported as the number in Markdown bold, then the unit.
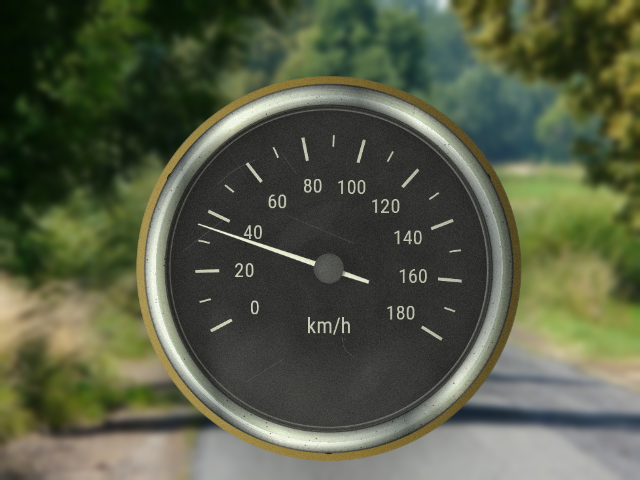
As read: **35** km/h
